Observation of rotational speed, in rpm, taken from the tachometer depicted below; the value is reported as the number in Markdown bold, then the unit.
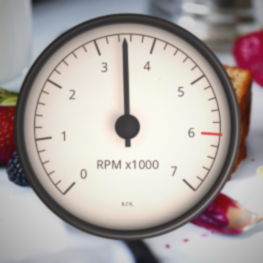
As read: **3500** rpm
